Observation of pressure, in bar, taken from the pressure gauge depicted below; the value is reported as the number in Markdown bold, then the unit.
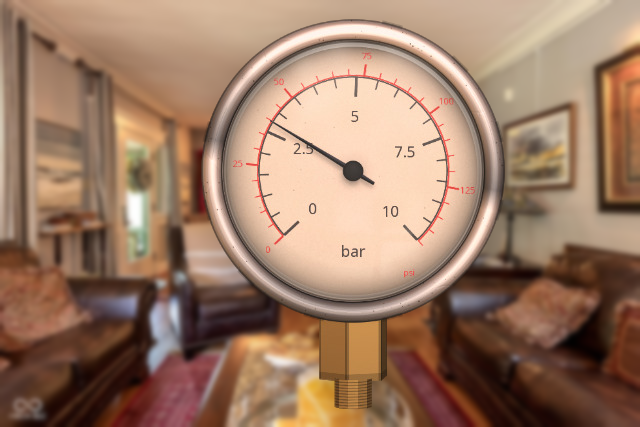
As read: **2.75** bar
